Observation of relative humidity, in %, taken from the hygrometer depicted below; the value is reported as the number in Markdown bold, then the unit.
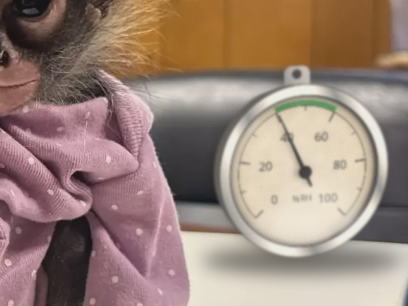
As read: **40** %
